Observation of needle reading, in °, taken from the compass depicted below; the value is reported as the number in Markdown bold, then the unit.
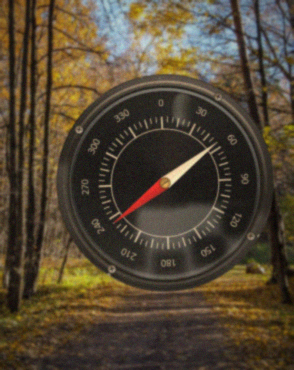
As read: **235** °
